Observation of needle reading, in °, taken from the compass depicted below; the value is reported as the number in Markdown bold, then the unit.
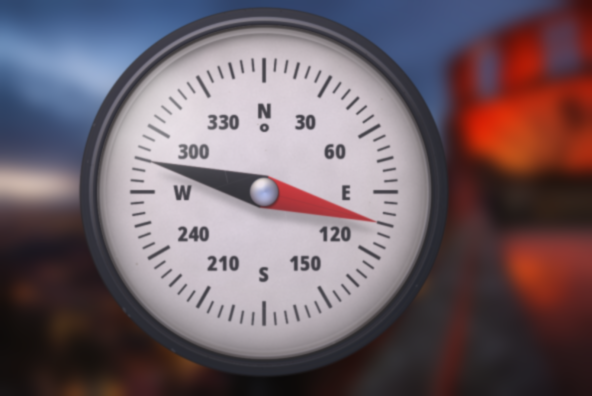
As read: **105** °
